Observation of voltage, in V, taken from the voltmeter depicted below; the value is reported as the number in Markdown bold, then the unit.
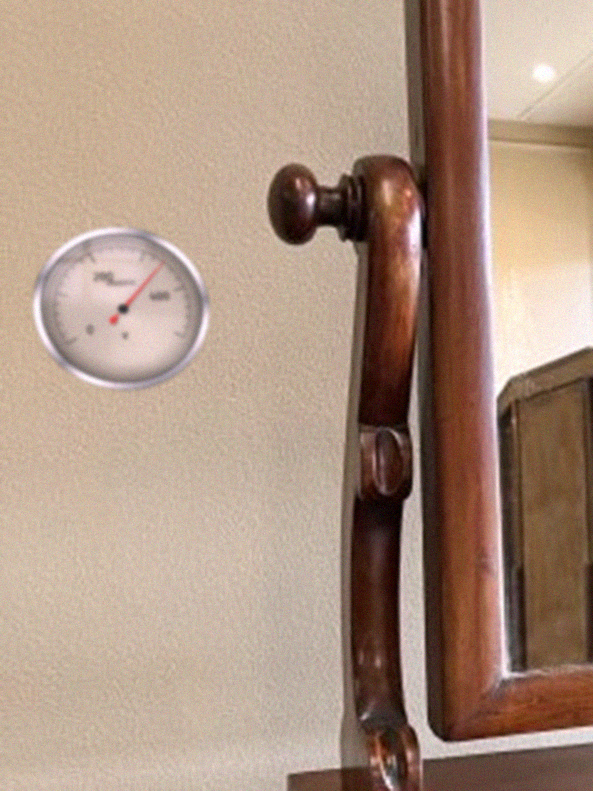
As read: **340** V
